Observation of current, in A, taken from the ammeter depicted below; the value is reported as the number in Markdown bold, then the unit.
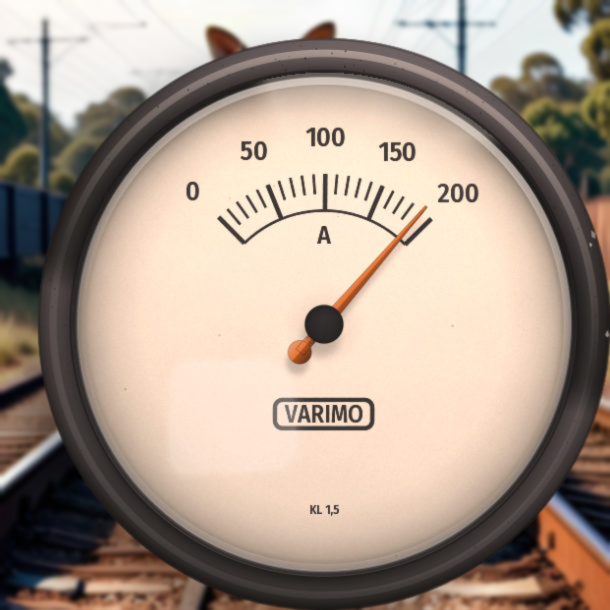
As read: **190** A
